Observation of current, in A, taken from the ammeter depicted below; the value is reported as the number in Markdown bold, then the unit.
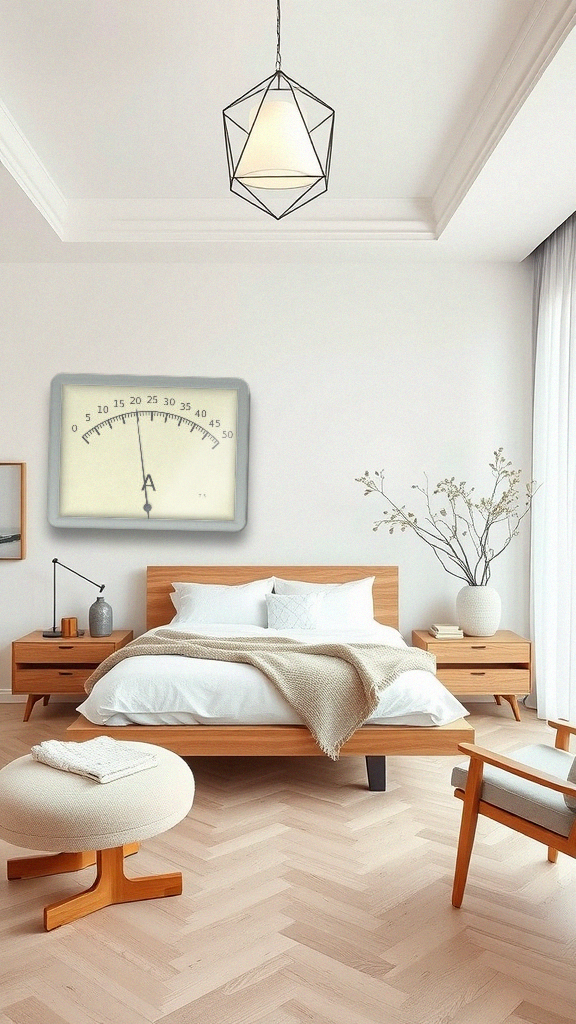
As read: **20** A
